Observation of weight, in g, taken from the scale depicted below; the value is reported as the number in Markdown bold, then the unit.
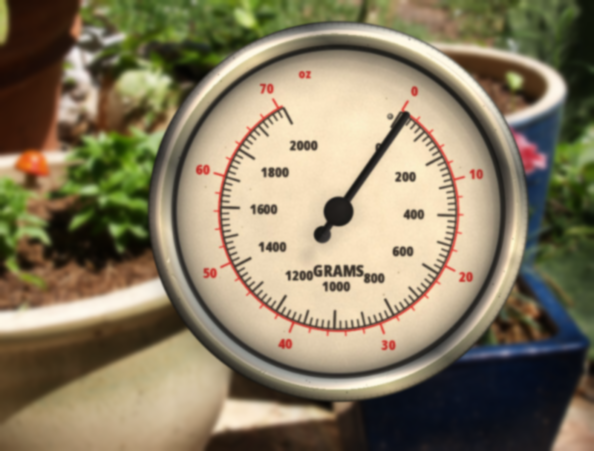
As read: **20** g
